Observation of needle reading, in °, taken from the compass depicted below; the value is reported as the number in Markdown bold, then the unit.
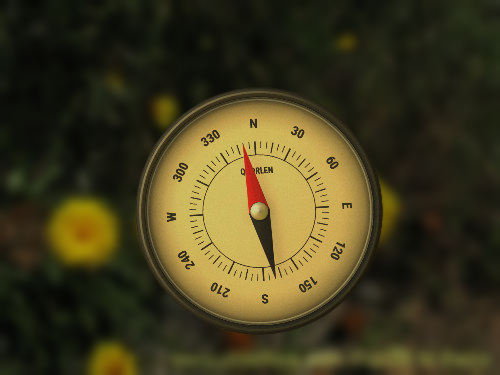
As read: **350** °
